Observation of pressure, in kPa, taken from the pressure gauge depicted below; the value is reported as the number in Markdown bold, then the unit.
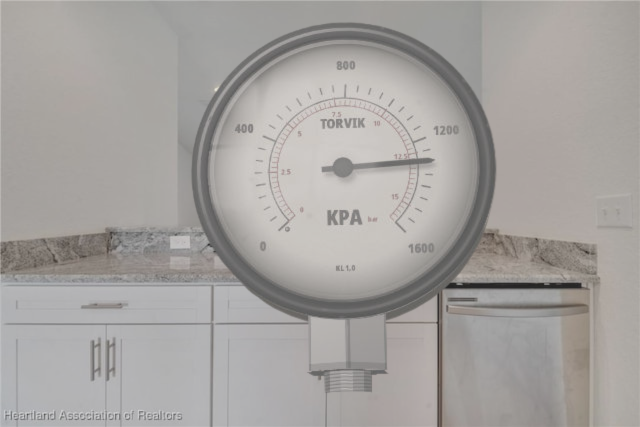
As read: **1300** kPa
